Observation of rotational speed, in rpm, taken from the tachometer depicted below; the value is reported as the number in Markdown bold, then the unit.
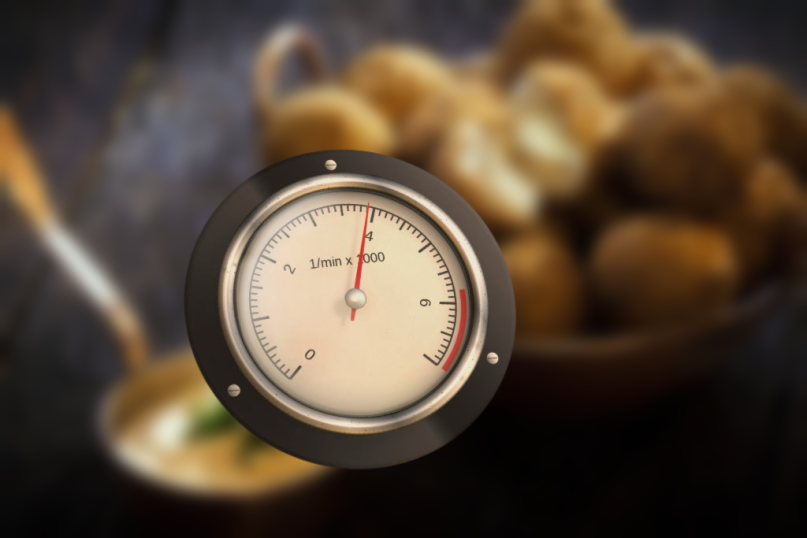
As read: **3900** rpm
